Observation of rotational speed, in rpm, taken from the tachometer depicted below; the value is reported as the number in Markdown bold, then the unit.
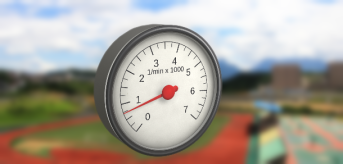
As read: **750** rpm
